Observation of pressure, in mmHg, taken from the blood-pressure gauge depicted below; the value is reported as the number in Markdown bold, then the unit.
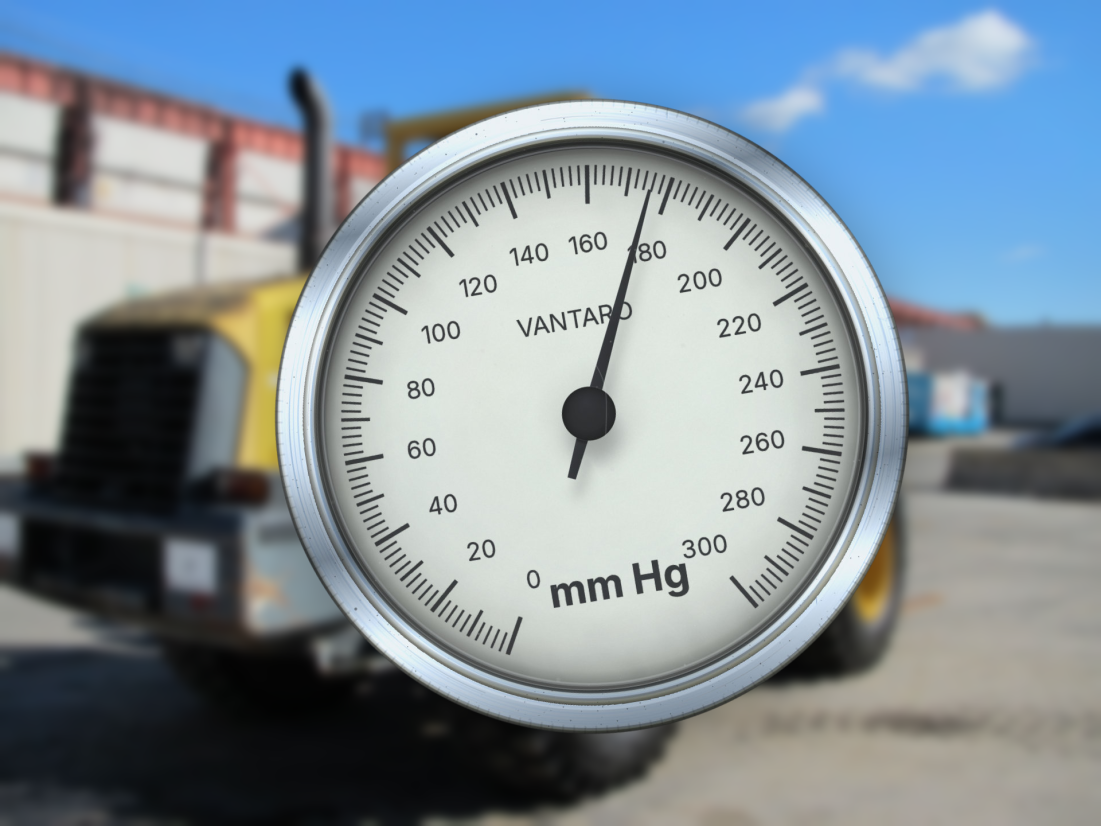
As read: **176** mmHg
